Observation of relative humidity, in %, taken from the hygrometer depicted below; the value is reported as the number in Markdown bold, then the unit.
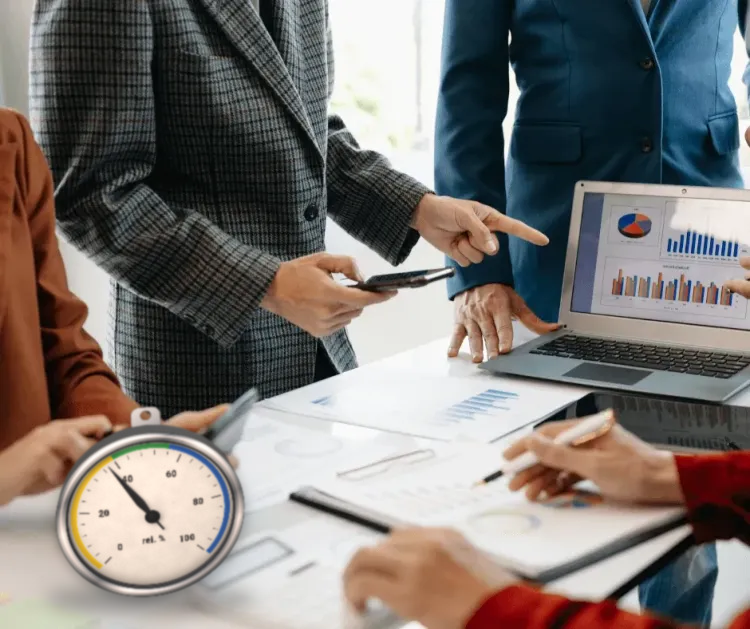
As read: **38** %
